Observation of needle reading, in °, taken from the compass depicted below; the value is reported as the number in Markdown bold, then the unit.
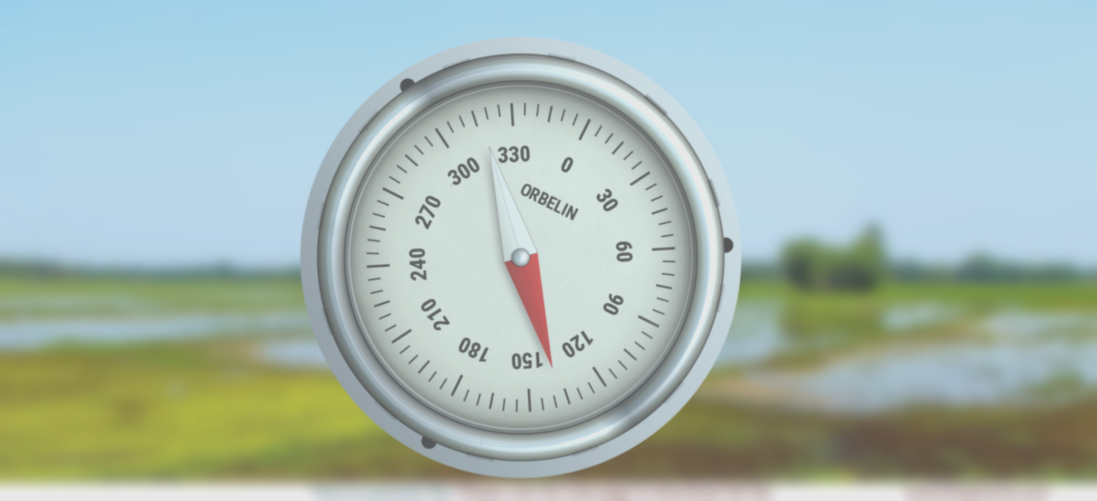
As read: **137.5** °
